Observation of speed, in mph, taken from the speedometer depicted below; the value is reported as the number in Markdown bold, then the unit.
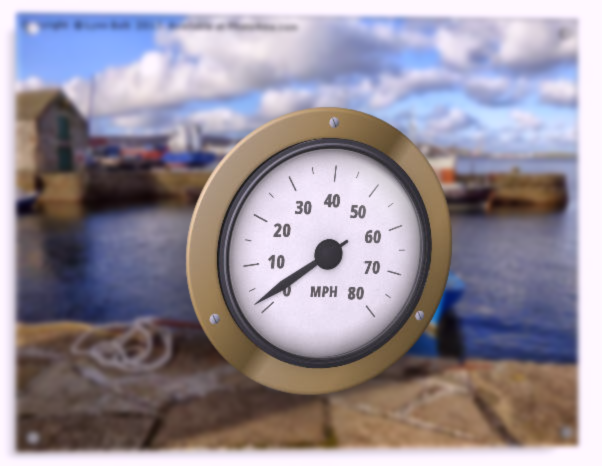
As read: **2.5** mph
